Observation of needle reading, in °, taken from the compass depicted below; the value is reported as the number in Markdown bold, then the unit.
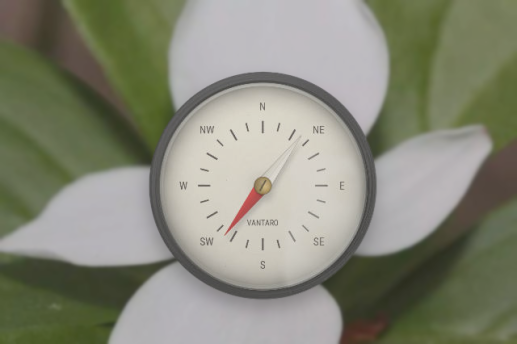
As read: **217.5** °
